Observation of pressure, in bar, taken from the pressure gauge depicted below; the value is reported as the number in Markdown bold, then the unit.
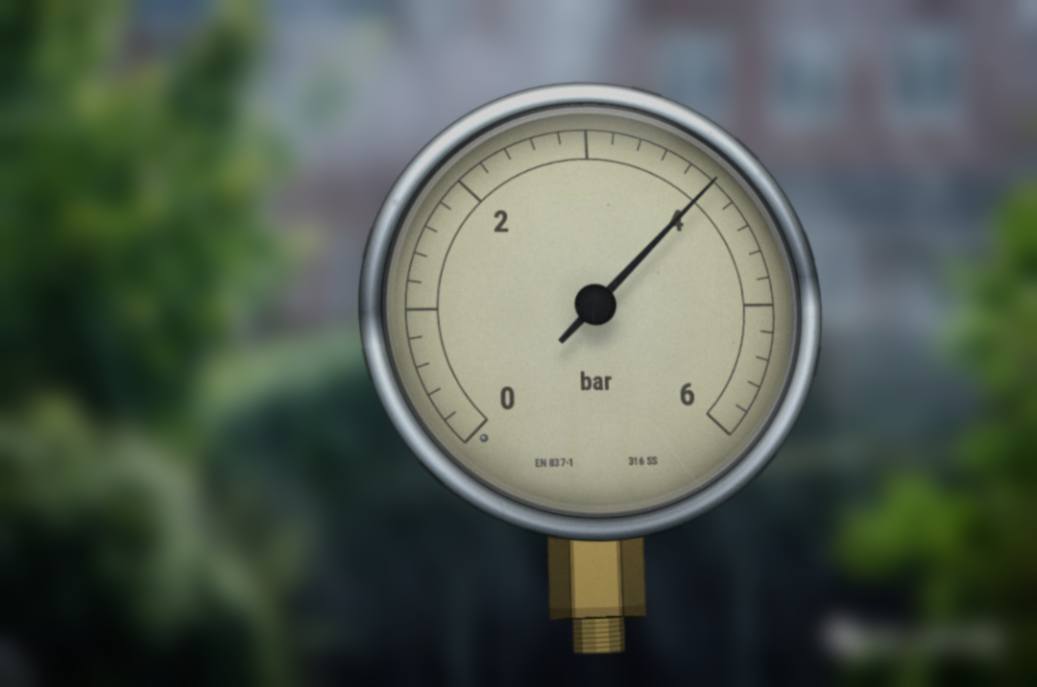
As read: **4** bar
